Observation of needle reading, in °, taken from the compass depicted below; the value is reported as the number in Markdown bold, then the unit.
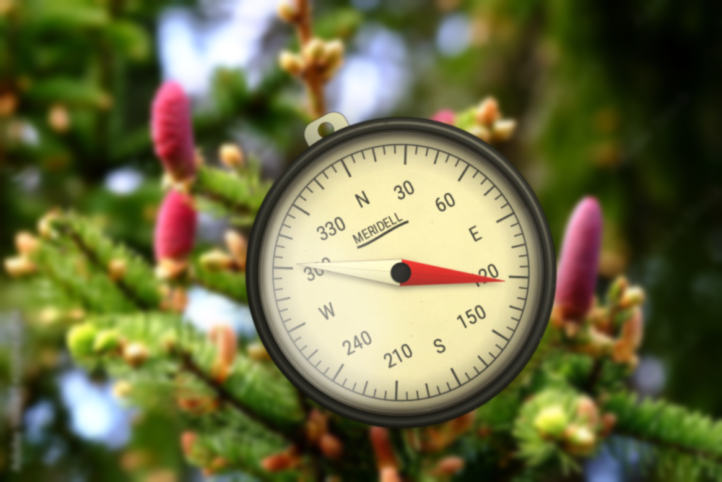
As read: **122.5** °
